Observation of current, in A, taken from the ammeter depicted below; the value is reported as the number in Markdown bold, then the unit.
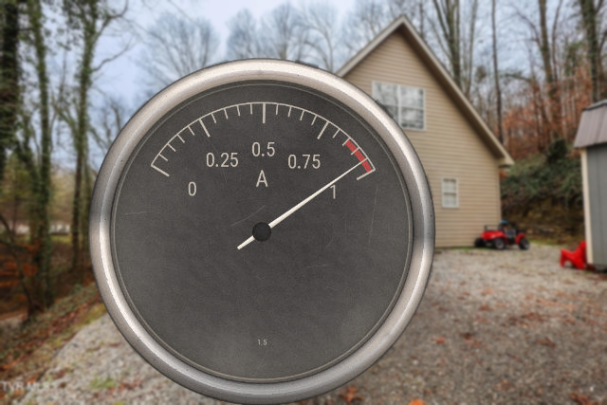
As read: **0.95** A
